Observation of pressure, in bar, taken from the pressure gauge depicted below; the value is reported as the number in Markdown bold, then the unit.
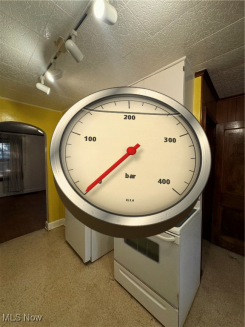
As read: **0** bar
